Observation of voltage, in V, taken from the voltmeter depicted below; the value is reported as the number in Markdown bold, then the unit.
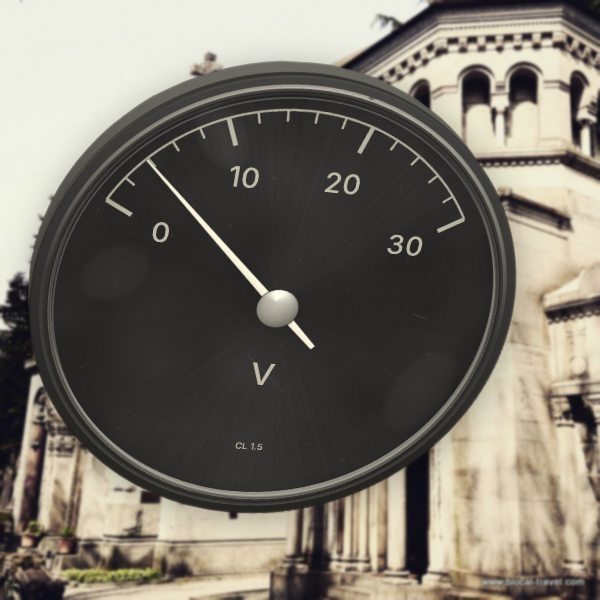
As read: **4** V
